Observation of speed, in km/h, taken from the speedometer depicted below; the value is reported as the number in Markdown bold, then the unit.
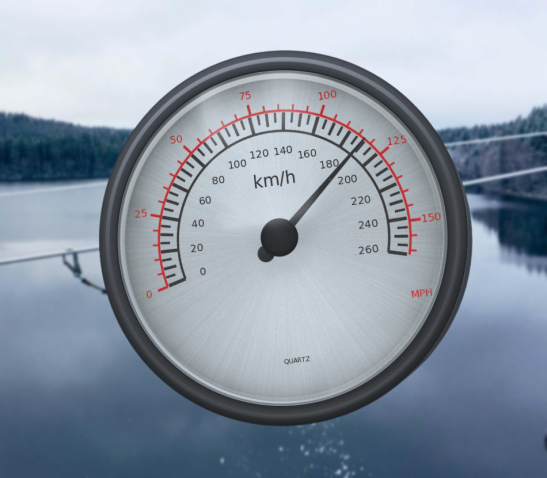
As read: **190** km/h
